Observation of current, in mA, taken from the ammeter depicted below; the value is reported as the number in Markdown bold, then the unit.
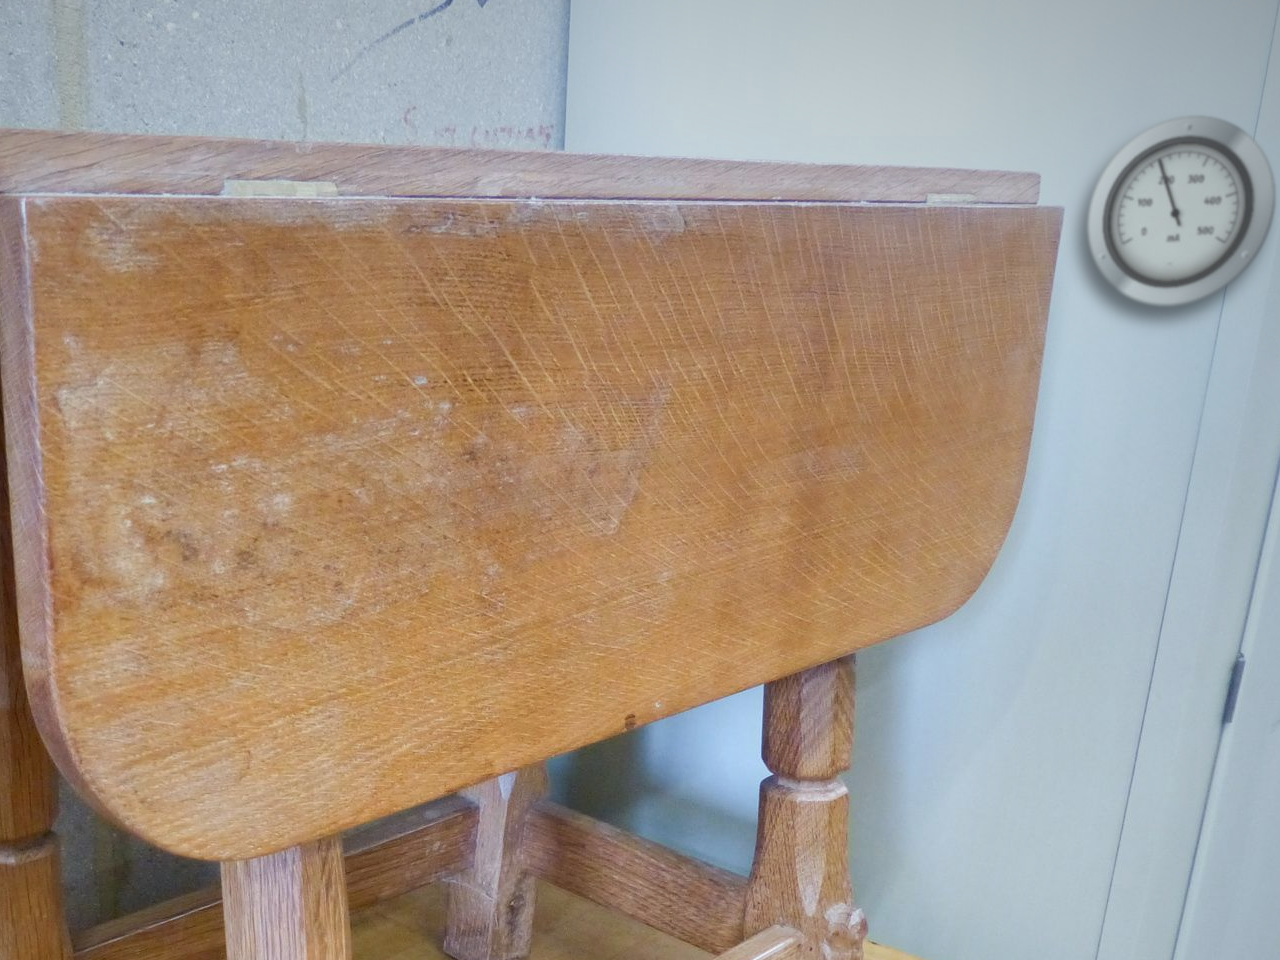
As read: **200** mA
